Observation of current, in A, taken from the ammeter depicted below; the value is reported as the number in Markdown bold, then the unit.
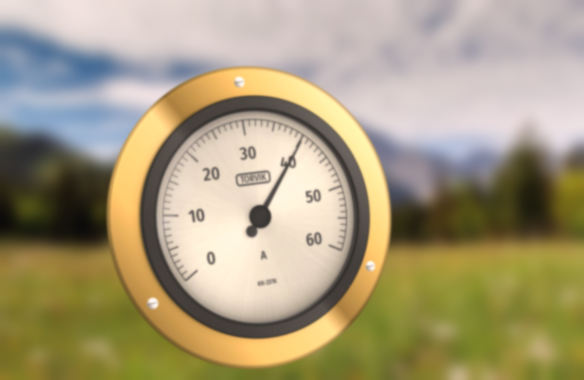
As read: **40** A
